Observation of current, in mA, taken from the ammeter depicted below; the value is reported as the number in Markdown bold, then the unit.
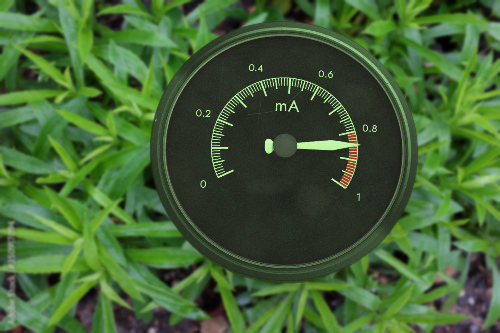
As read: **0.85** mA
